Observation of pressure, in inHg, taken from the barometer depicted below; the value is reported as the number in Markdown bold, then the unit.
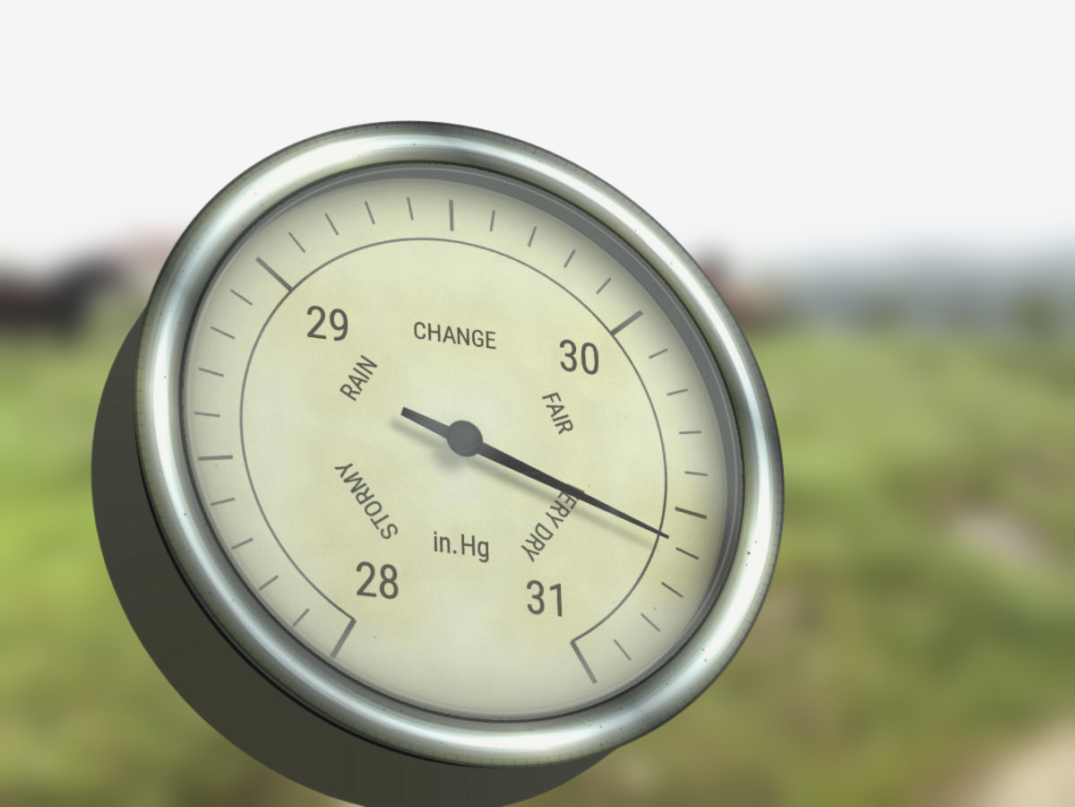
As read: **30.6** inHg
